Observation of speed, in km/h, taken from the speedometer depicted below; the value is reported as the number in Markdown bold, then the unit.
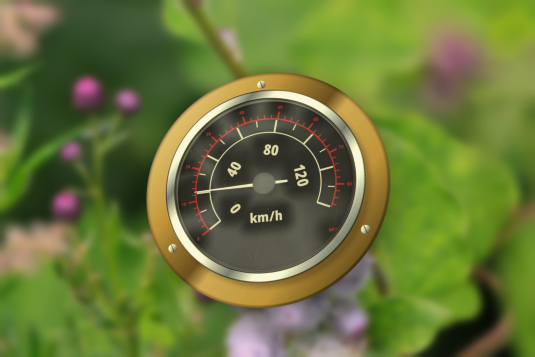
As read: **20** km/h
